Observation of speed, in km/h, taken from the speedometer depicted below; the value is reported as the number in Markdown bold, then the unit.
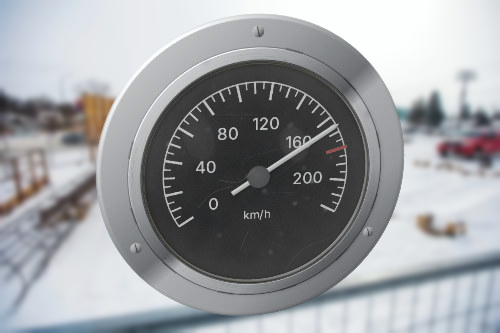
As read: **165** km/h
